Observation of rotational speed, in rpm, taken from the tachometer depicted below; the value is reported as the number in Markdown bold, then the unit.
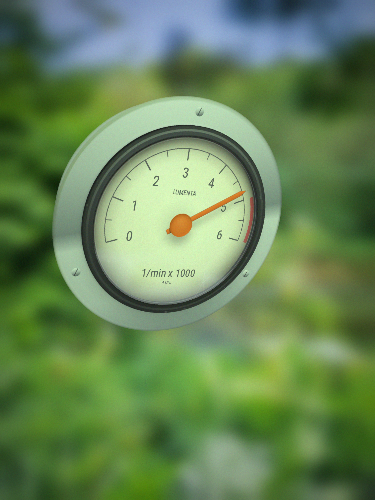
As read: **4750** rpm
